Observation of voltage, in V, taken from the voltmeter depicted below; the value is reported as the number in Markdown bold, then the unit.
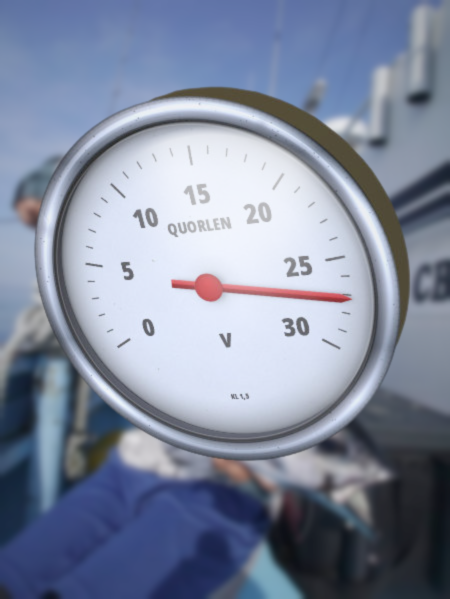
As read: **27** V
